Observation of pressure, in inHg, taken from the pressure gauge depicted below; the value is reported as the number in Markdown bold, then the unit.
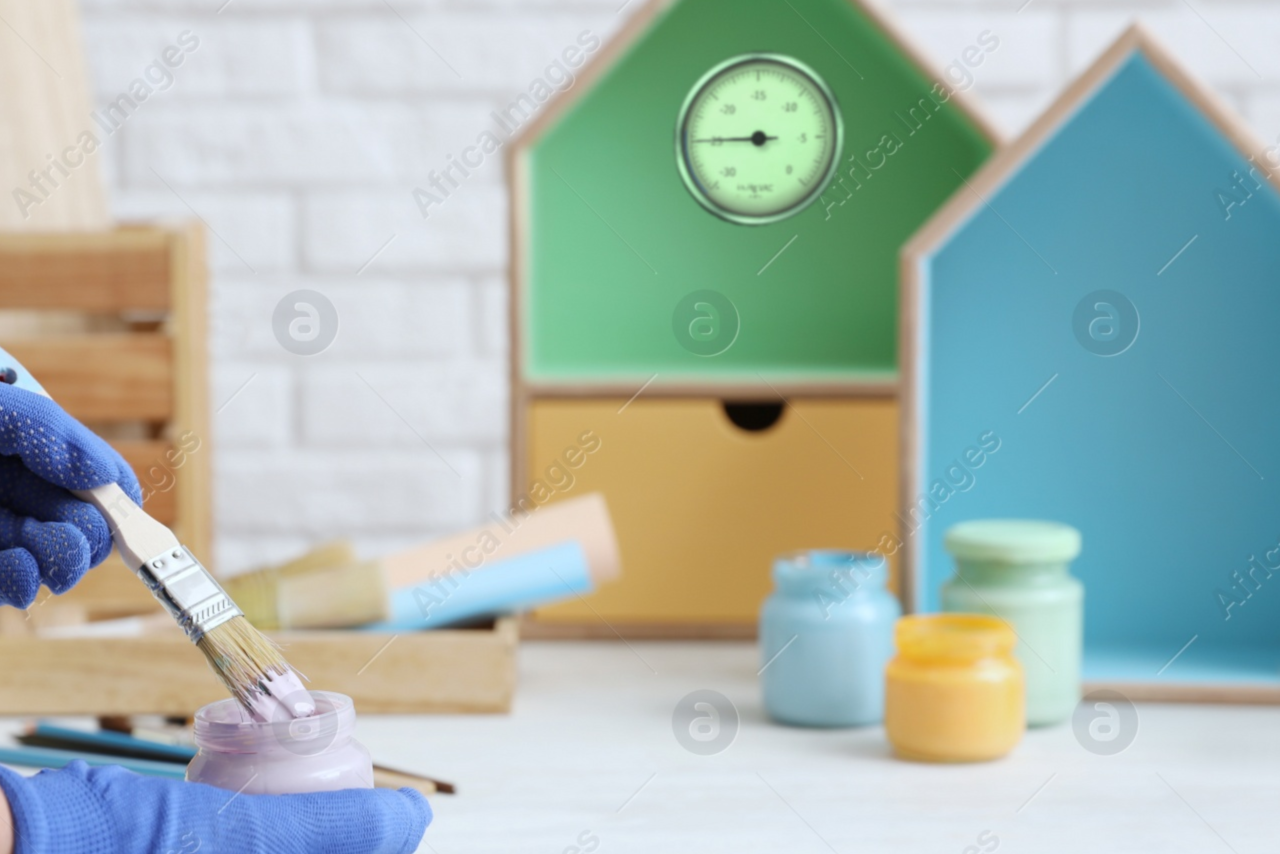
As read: **-25** inHg
